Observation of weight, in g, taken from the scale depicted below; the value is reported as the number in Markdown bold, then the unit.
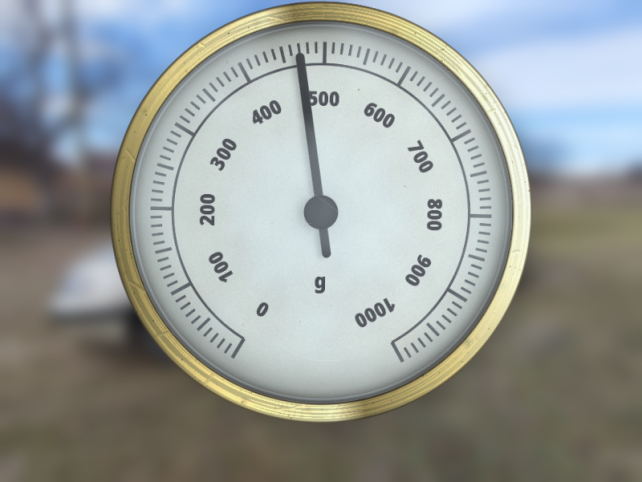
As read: **470** g
